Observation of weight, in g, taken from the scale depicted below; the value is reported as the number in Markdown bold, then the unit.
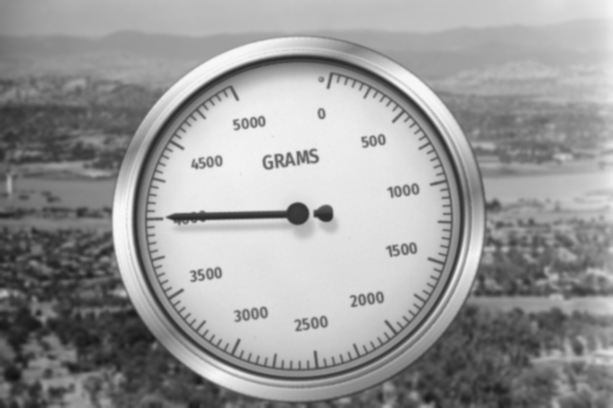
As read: **4000** g
